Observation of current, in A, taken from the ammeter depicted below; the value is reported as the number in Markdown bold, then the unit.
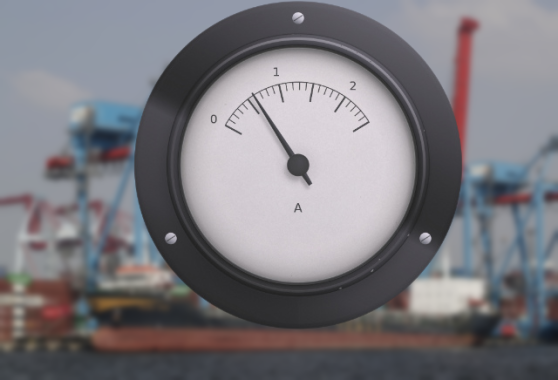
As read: **0.6** A
